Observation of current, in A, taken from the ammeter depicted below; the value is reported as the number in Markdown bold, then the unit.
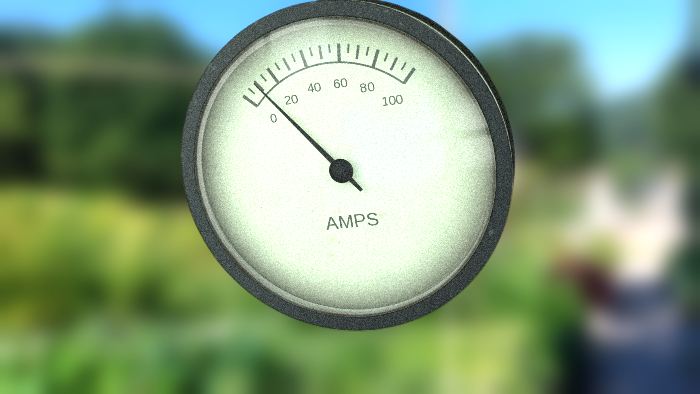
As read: **10** A
